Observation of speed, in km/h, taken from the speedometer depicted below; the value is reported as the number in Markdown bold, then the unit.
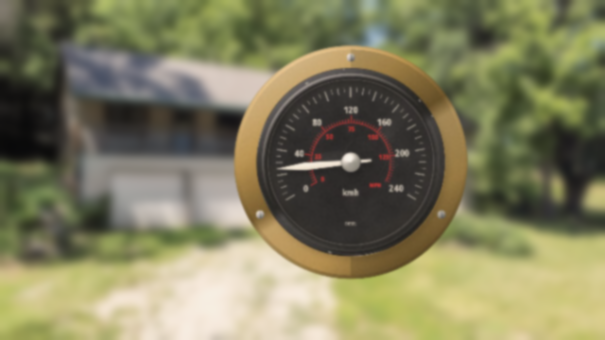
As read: **25** km/h
